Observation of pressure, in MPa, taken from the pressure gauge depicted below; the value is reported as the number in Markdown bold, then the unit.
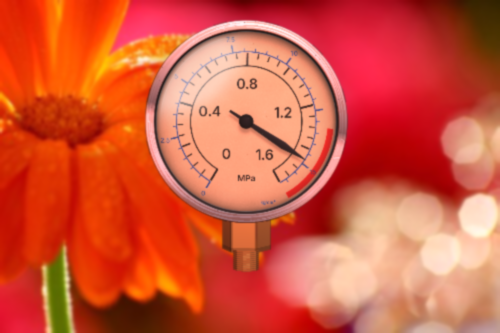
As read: **1.45** MPa
